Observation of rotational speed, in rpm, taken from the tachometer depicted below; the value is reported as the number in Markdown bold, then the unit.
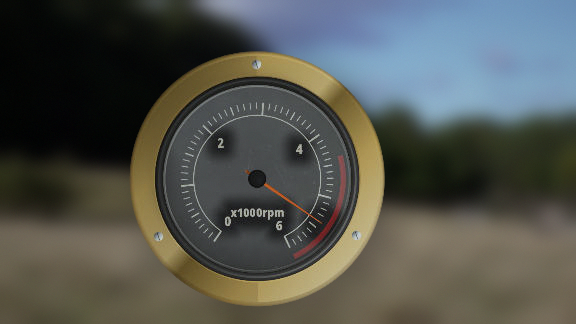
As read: **5400** rpm
